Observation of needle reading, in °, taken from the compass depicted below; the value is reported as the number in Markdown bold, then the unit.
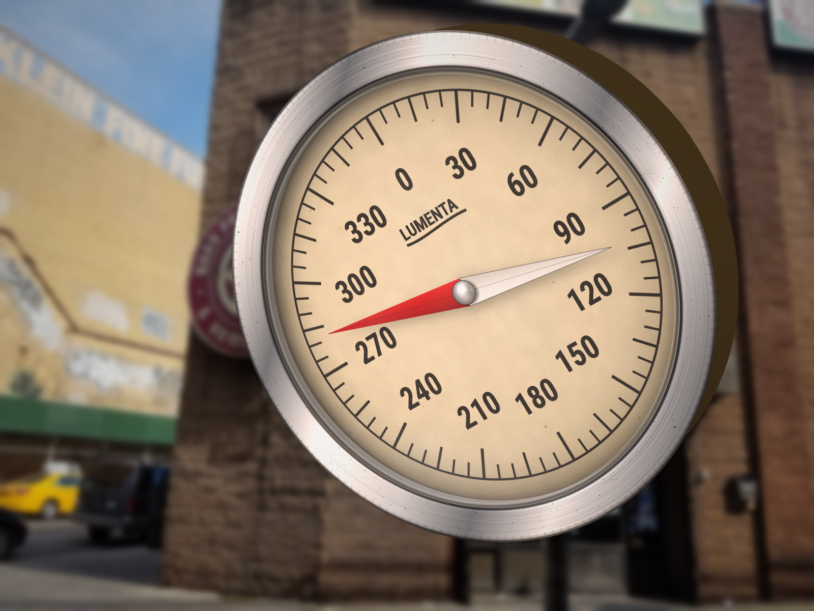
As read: **282.5** °
